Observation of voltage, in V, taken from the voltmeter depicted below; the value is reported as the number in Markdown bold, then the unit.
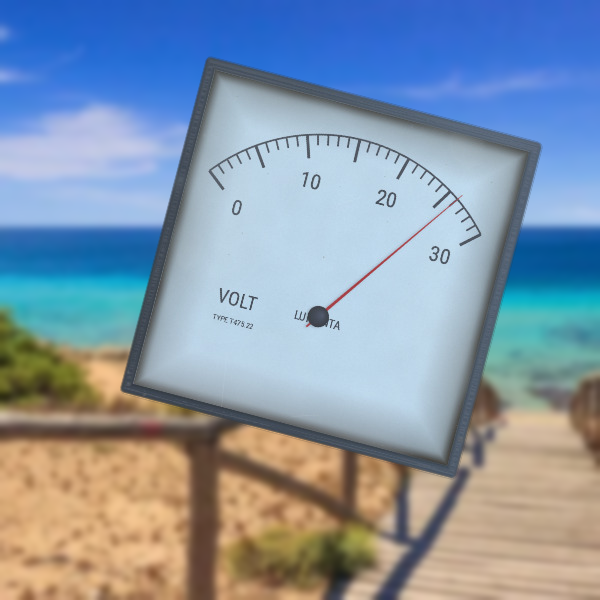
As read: **26** V
